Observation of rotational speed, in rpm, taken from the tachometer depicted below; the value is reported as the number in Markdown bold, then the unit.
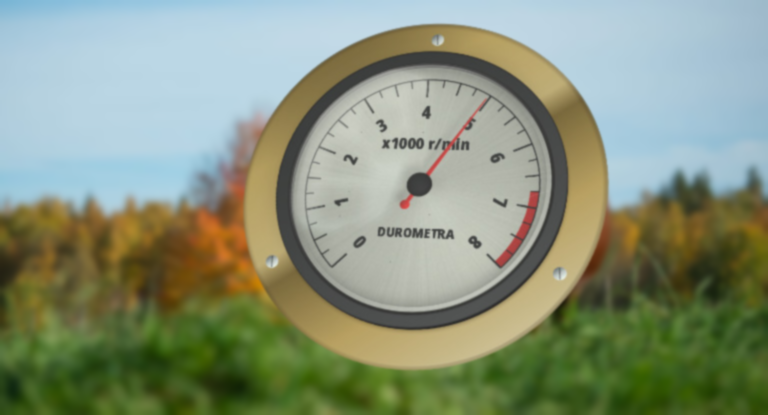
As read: **5000** rpm
